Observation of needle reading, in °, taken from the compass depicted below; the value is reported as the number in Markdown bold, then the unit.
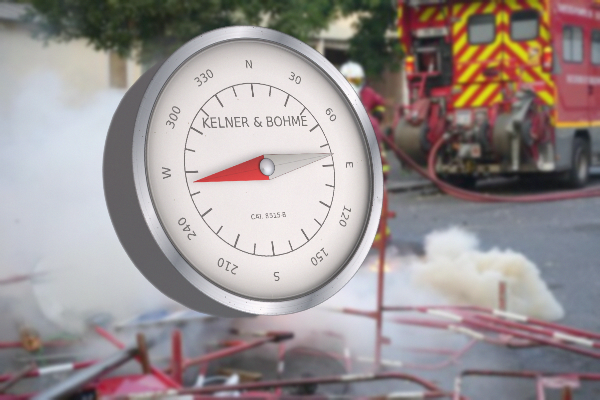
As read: **262.5** °
